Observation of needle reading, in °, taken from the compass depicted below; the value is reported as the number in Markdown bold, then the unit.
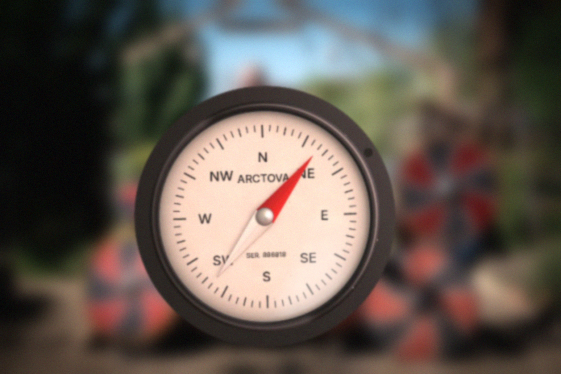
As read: **40** °
